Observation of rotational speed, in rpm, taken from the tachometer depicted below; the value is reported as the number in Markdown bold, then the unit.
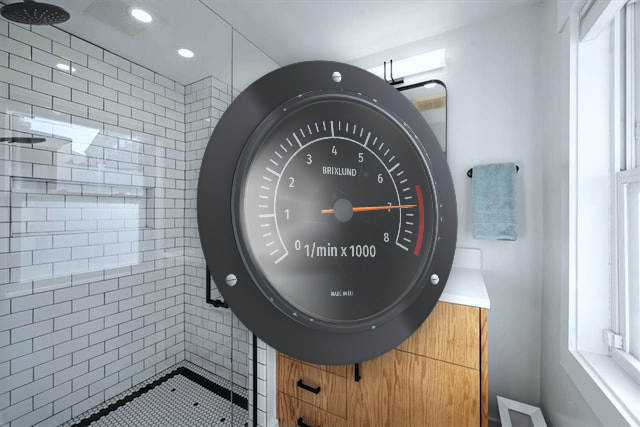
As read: **7000** rpm
